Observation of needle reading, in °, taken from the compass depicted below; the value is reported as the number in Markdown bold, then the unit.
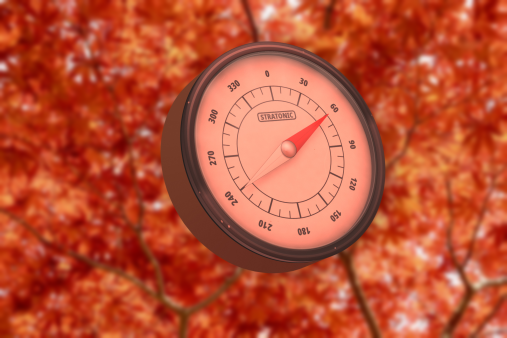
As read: **60** °
